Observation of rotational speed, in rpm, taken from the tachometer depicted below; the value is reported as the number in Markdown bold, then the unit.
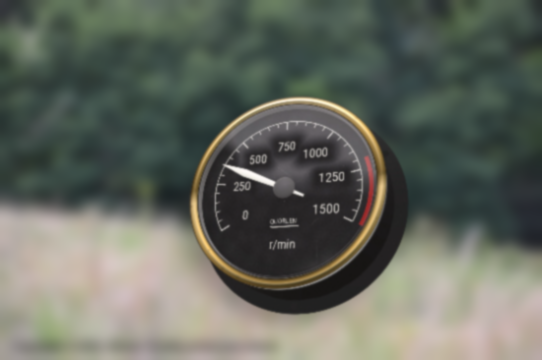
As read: **350** rpm
